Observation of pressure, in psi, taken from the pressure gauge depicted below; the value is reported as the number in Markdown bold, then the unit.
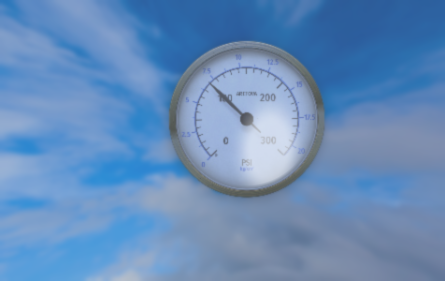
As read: **100** psi
